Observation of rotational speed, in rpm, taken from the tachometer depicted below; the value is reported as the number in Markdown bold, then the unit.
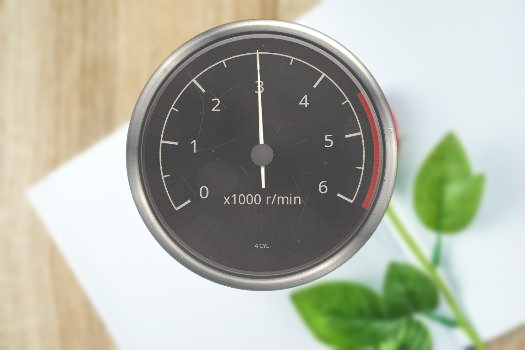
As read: **3000** rpm
